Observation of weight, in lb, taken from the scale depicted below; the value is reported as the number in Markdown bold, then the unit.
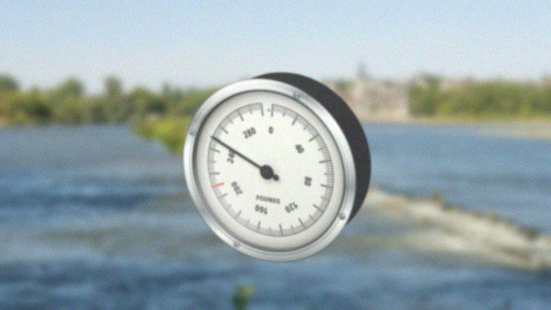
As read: **250** lb
